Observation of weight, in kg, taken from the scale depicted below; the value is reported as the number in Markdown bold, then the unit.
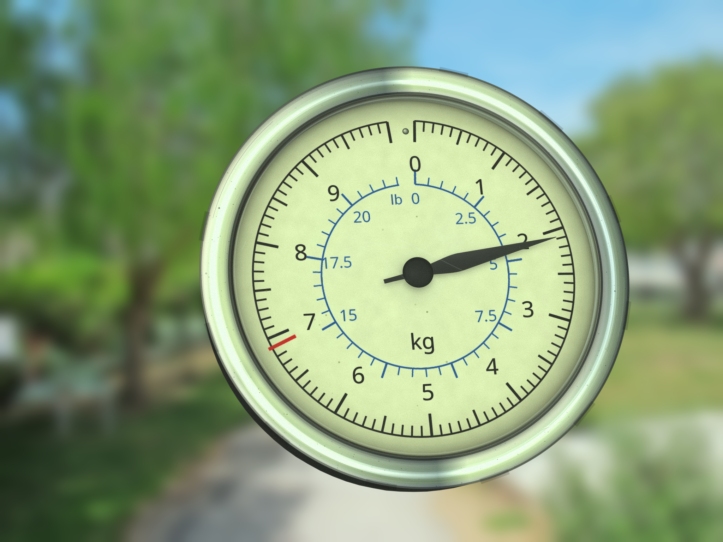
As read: **2.1** kg
